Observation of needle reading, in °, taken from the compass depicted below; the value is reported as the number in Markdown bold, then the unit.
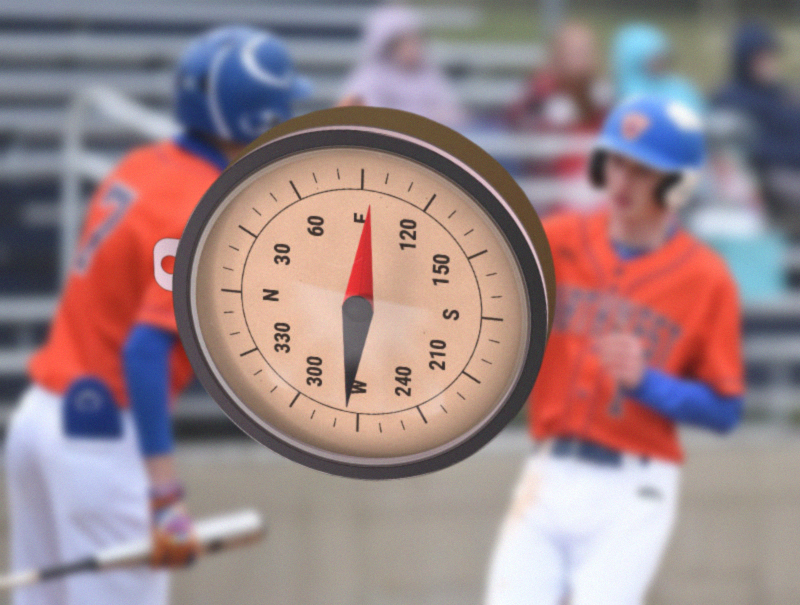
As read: **95** °
